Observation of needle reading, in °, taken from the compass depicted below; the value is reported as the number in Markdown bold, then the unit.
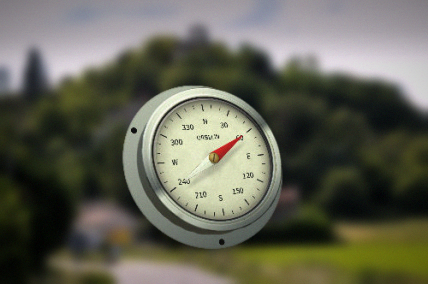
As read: **60** °
